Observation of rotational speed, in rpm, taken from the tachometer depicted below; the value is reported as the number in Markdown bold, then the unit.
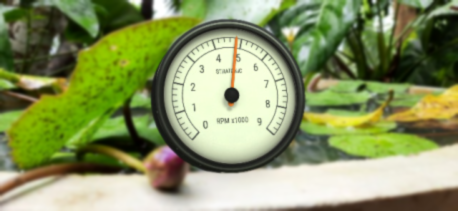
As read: **4800** rpm
